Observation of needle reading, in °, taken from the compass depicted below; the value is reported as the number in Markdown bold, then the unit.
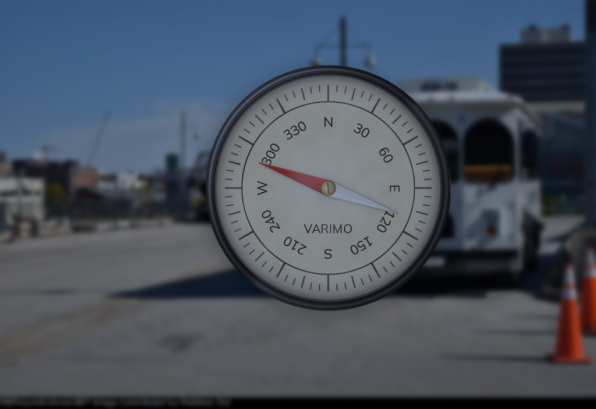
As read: **290** °
